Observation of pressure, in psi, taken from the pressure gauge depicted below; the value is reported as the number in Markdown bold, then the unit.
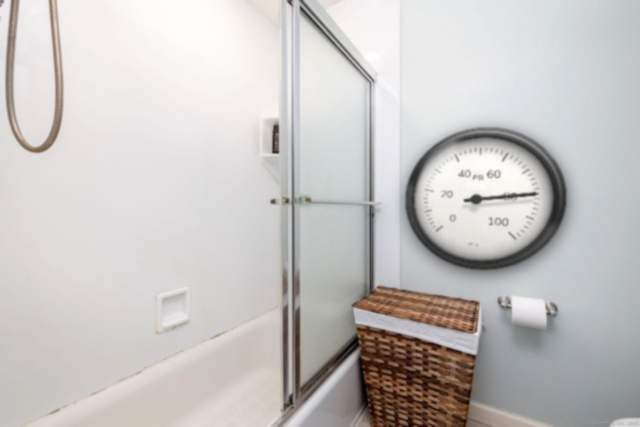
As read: **80** psi
